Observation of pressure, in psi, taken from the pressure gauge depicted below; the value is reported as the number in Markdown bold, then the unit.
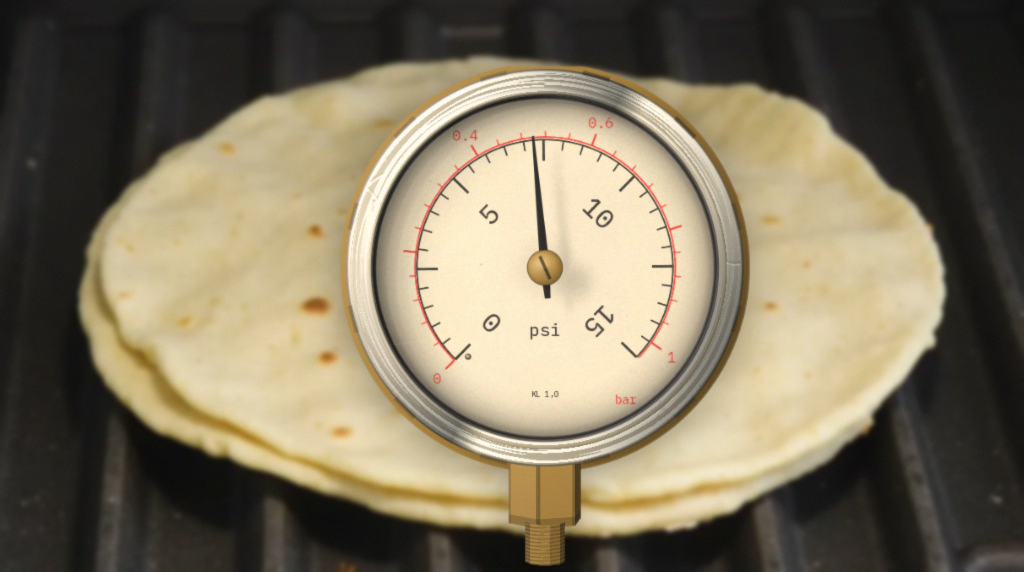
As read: **7.25** psi
